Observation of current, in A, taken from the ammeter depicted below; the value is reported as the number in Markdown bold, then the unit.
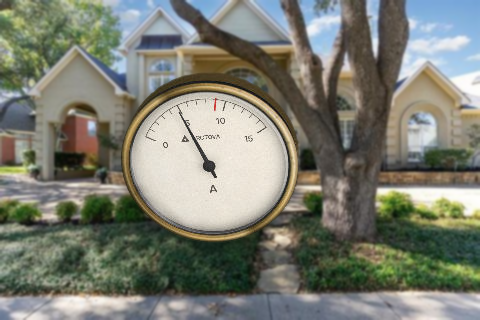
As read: **5** A
